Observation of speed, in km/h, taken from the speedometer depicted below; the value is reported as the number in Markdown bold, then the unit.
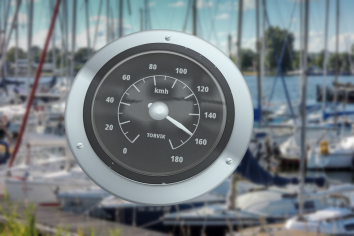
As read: **160** km/h
